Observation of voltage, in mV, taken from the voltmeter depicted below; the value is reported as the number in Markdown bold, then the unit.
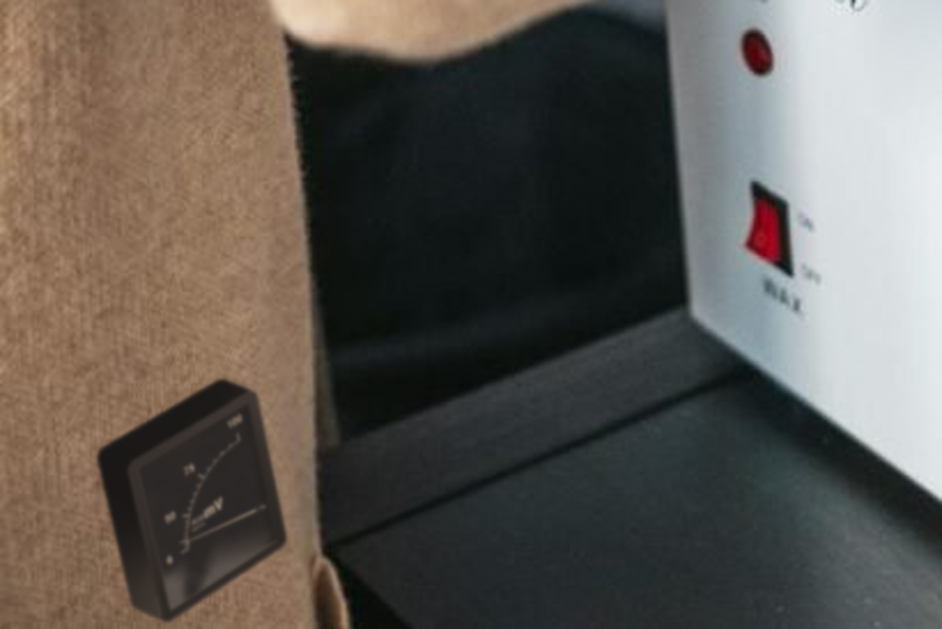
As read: **25** mV
